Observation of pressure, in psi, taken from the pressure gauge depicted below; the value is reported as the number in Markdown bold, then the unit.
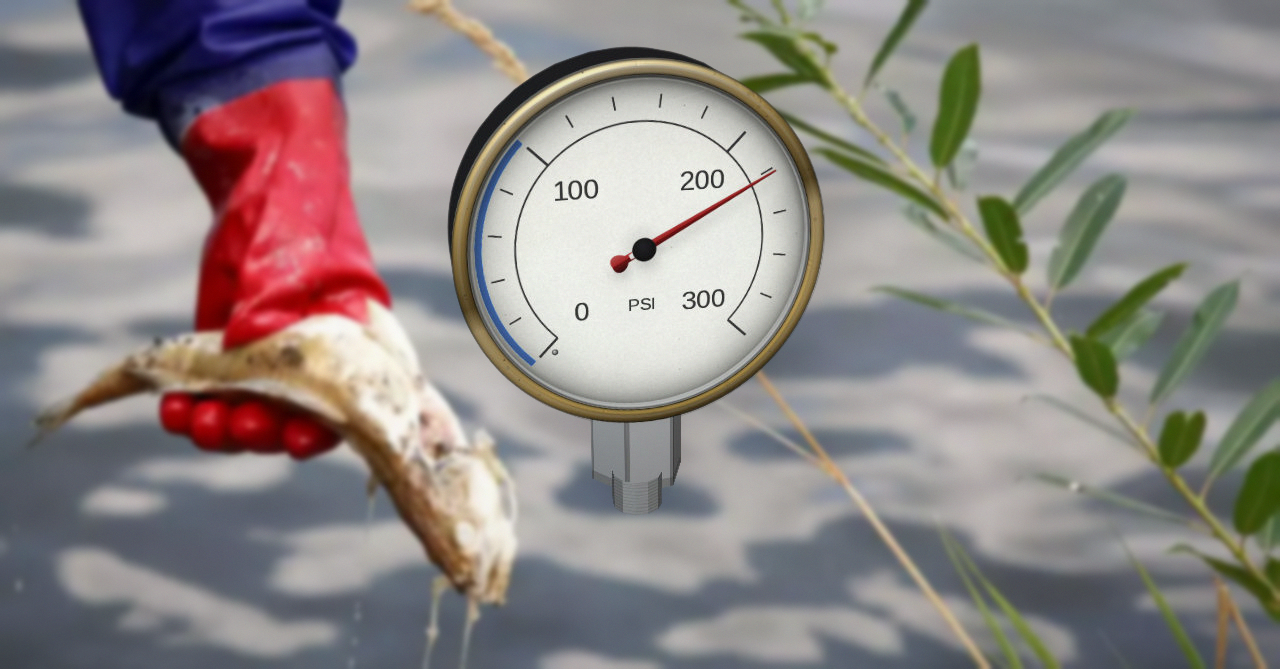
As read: **220** psi
